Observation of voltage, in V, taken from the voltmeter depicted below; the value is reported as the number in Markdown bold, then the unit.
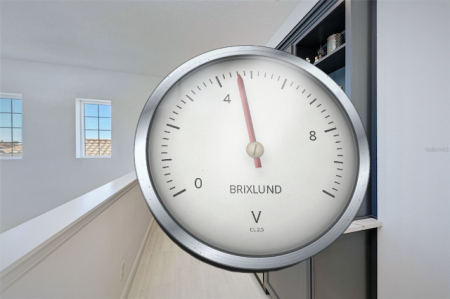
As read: **4.6** V
